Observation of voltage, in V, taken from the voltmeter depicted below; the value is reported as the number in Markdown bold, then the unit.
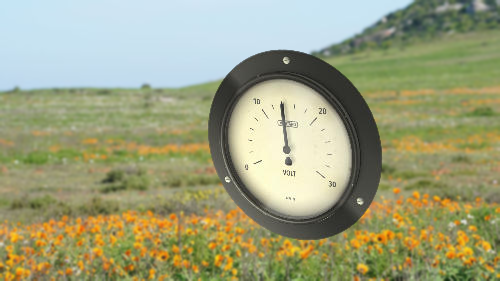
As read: **14** V
